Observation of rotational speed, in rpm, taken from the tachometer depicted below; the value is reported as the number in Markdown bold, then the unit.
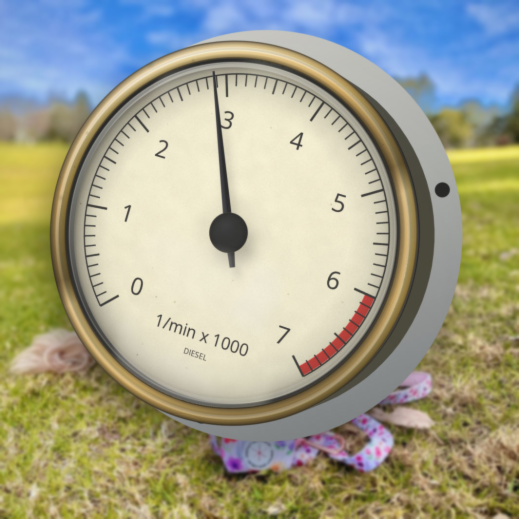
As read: **2900** rpm
